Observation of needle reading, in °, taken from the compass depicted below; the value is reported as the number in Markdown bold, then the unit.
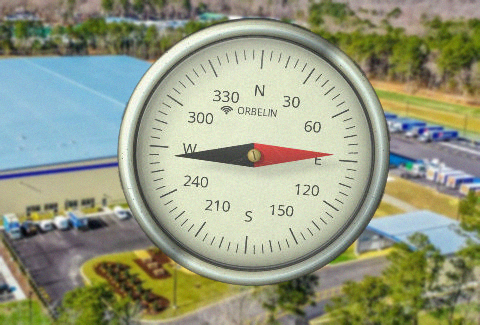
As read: **85** °
